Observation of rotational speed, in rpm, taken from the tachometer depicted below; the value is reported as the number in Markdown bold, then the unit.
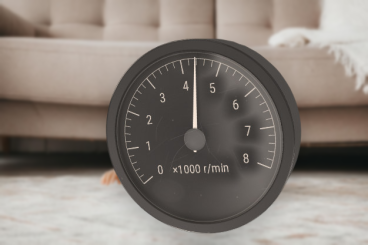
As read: **4400** rpm
